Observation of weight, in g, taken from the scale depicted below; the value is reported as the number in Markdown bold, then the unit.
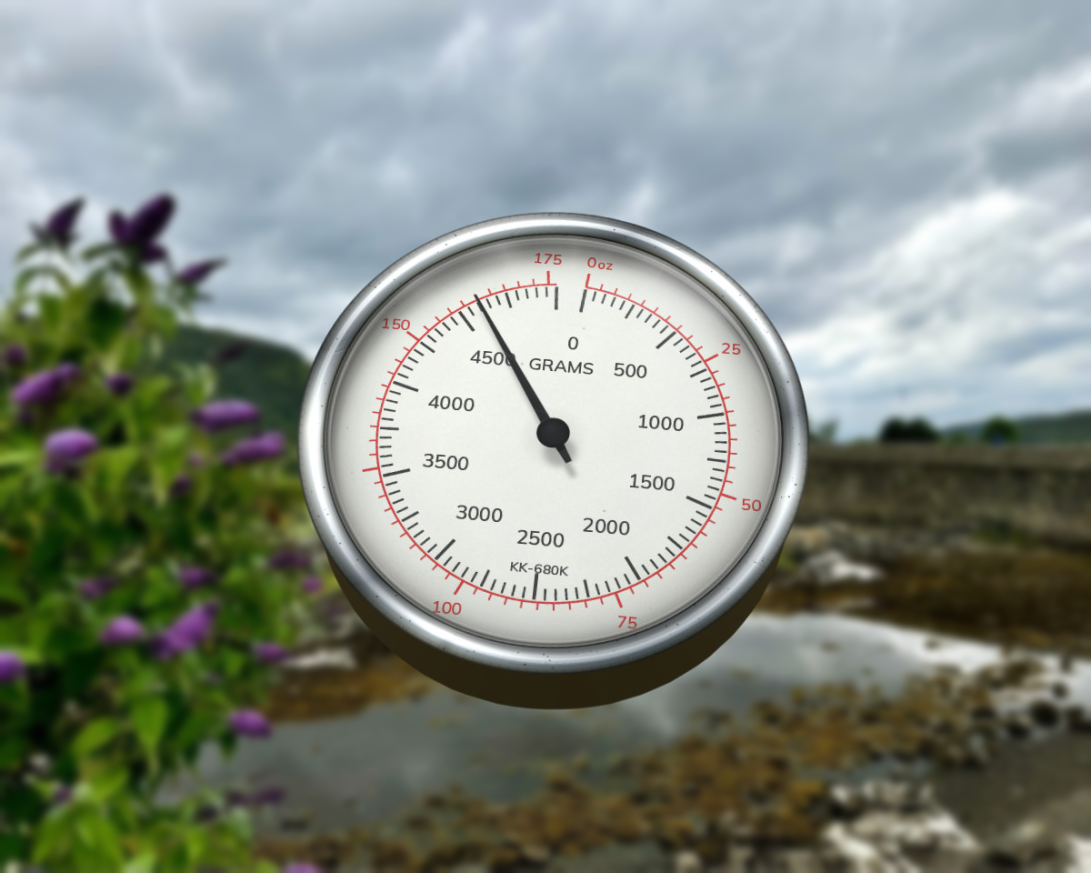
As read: **4600** g
